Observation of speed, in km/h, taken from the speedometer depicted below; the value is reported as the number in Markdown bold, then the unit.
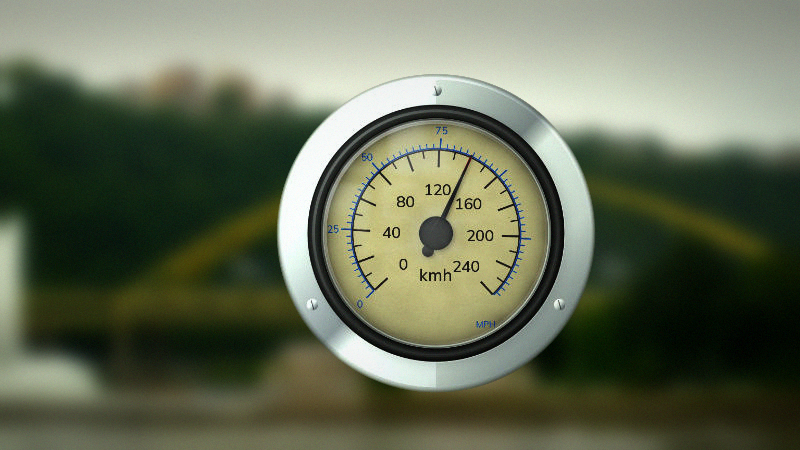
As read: **140** km/h
